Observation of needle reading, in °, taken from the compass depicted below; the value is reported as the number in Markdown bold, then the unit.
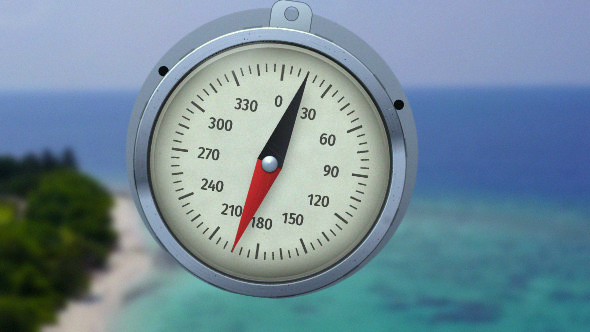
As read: **195** °
